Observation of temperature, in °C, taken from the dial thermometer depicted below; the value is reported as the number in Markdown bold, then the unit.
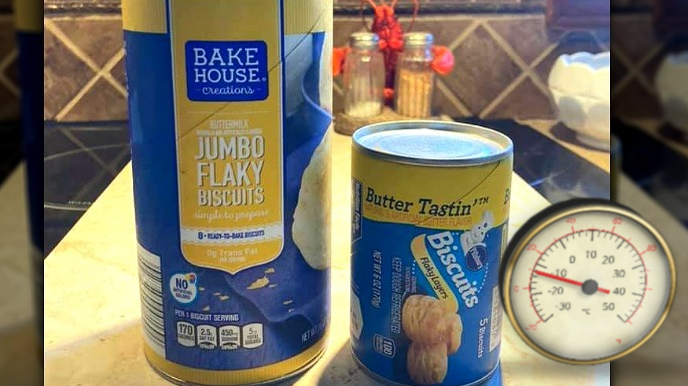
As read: **-12** °C
